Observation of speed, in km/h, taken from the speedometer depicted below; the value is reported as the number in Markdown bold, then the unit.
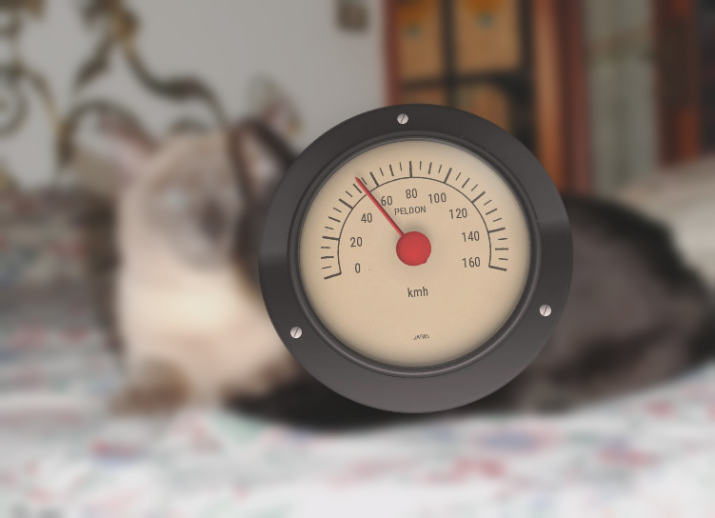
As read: **52.5** km/h
